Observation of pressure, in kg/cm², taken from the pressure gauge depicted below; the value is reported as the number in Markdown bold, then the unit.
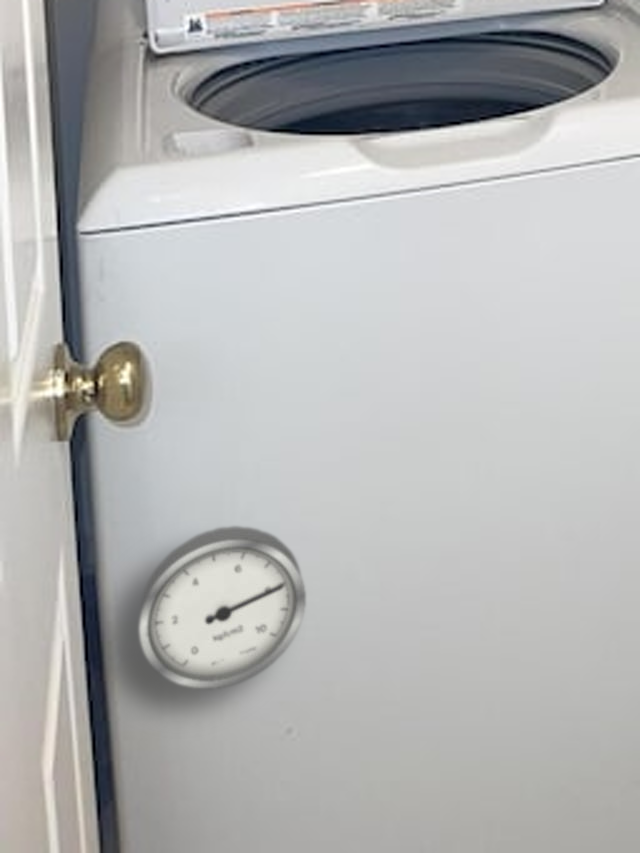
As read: **8** kg/cm²
